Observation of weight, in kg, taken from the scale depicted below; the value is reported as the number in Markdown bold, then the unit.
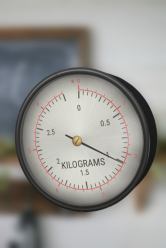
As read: **1** kg
